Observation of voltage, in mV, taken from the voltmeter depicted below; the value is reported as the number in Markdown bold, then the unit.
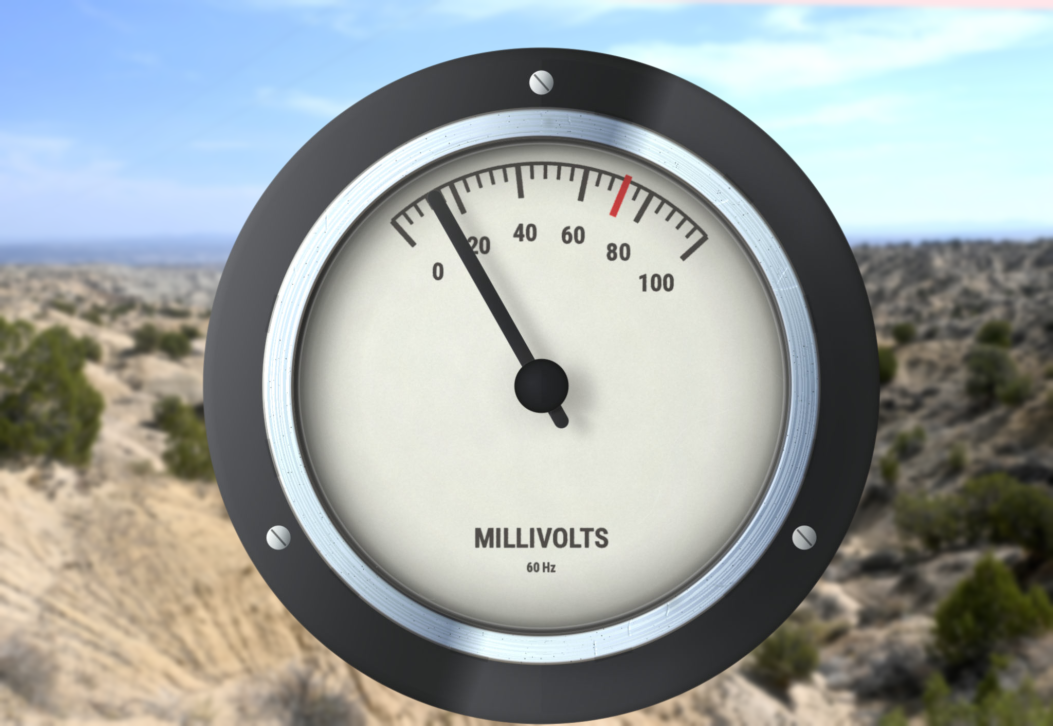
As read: **14** mV
